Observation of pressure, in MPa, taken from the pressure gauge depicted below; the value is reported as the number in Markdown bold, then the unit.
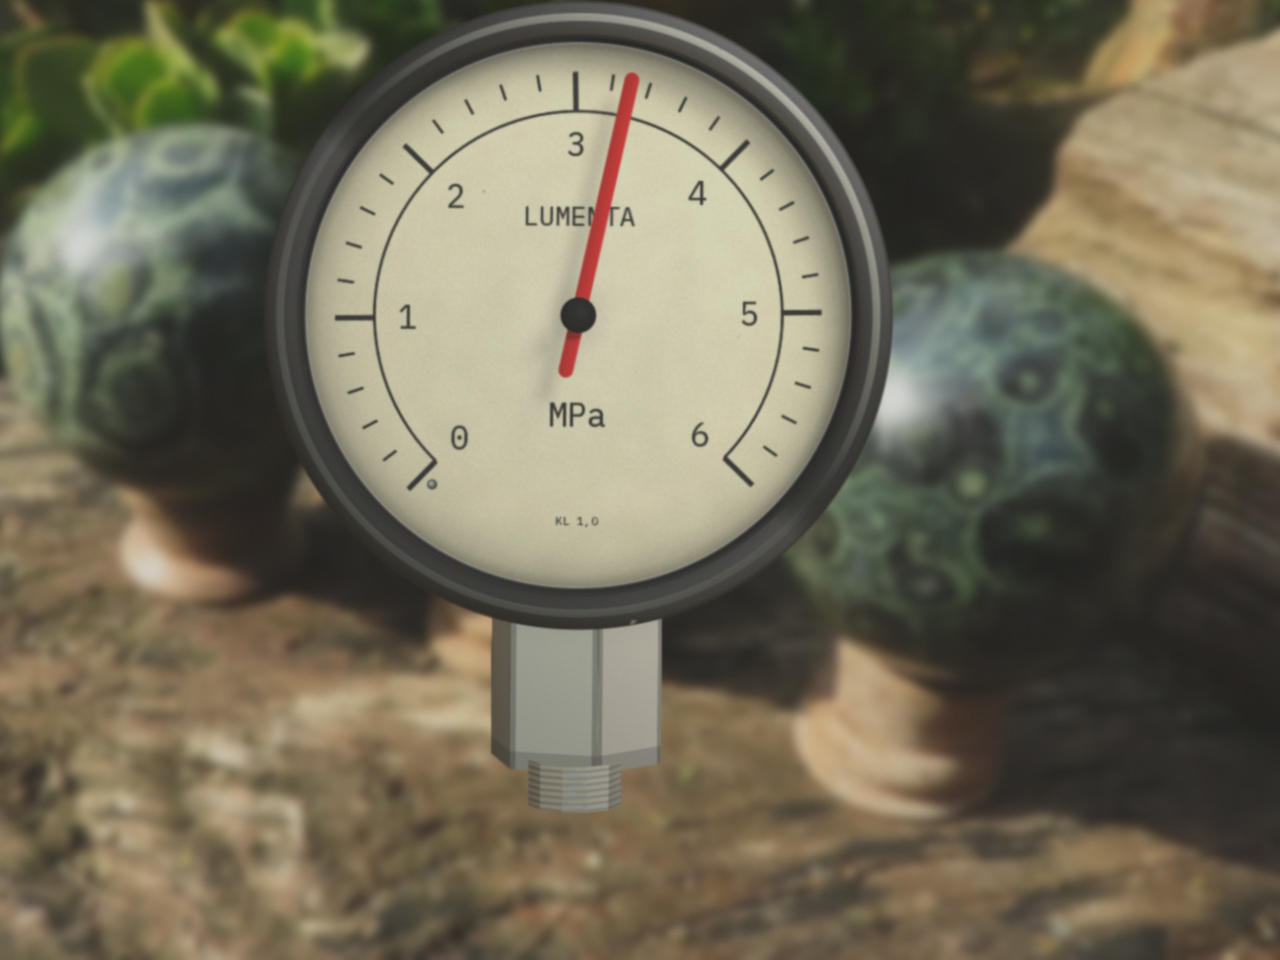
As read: **3.3** MPa
